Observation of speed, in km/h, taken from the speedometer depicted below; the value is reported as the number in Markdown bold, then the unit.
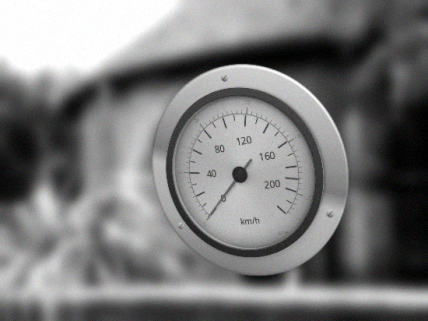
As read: **0** km/h
